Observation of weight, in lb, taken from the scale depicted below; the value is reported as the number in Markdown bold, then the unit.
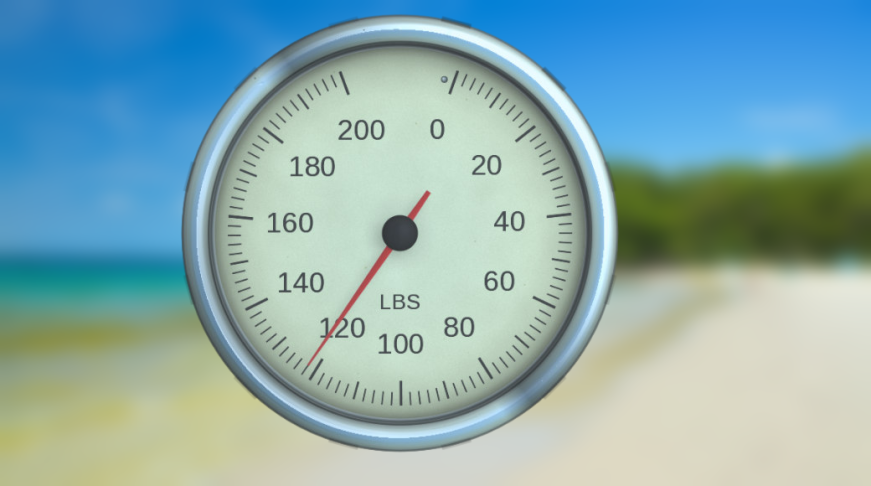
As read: **122** lb
